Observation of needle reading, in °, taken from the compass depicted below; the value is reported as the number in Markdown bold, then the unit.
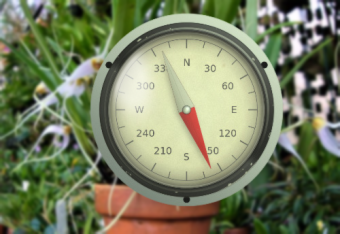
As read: **157.5** °
